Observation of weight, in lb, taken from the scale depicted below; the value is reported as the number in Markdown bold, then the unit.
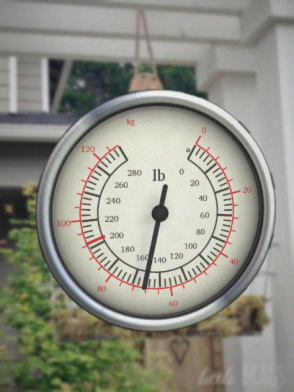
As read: **152** lb
